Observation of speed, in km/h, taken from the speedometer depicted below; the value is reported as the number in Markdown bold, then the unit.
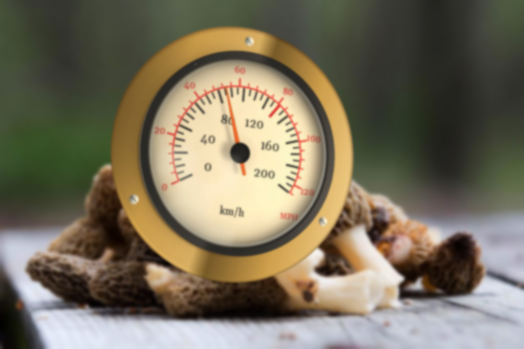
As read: **85** km/h
